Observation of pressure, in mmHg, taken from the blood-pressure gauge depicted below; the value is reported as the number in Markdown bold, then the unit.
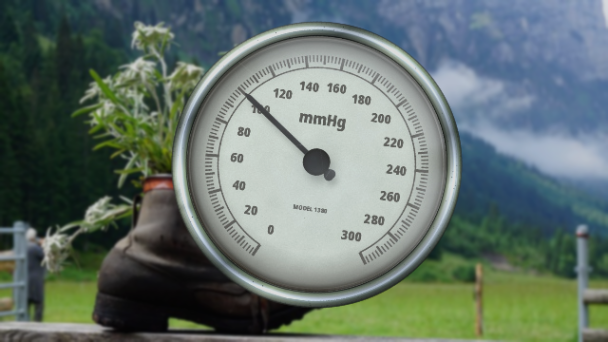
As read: **100** mmHg
